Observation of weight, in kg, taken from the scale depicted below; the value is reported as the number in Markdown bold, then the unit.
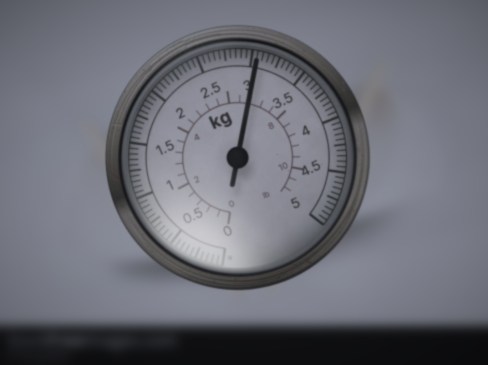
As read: **3.05** kg
